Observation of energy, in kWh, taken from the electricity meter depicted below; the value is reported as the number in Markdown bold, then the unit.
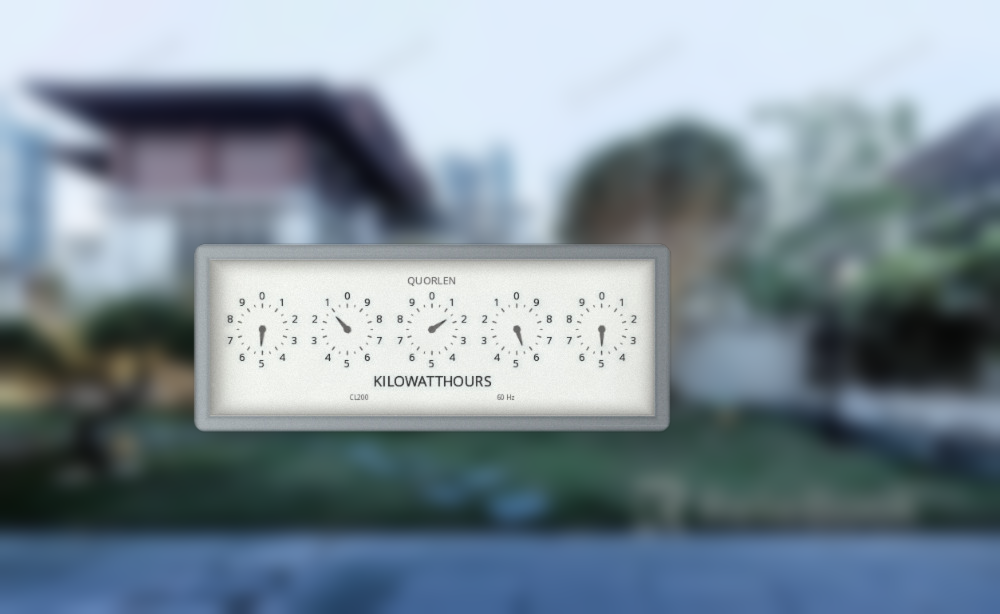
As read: **51155** kWh
